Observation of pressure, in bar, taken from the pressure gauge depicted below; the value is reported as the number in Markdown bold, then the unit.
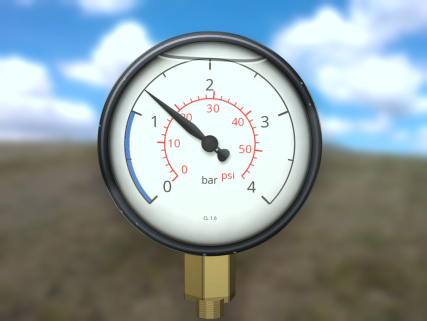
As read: **1.25** bar
